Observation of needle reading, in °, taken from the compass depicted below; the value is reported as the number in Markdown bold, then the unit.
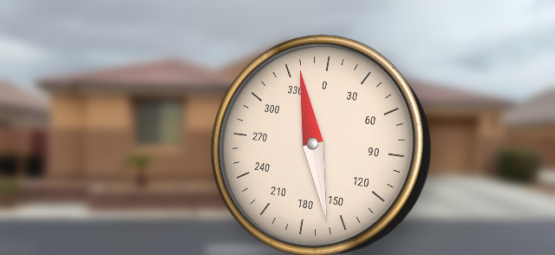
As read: **340** °
